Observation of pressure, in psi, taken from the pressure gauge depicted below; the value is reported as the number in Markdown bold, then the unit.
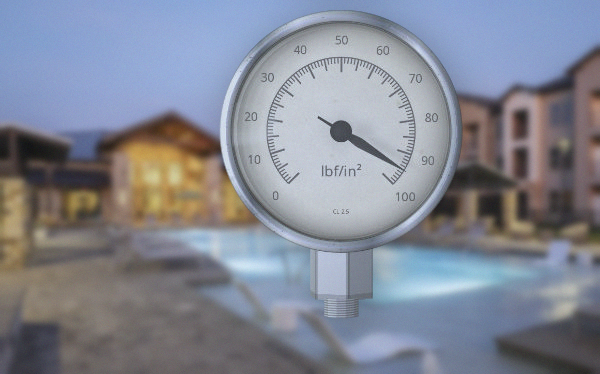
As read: **95** psi
